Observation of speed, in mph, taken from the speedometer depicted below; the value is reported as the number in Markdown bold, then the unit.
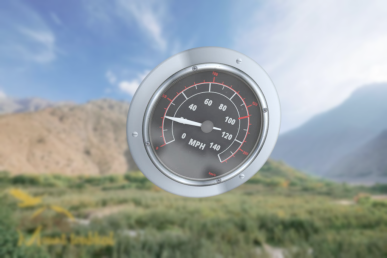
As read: **20** mph
